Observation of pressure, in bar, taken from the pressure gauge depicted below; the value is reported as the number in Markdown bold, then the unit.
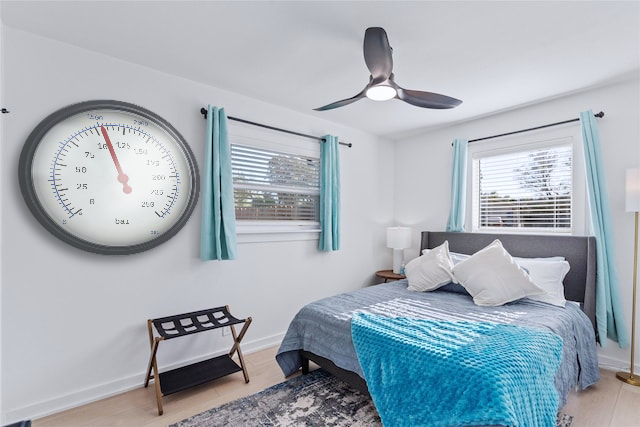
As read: **105** bar
